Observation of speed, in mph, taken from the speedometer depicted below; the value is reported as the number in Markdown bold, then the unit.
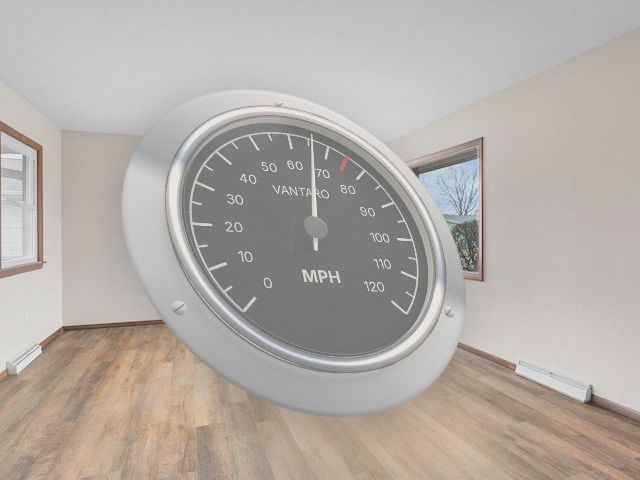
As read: **65** mph
